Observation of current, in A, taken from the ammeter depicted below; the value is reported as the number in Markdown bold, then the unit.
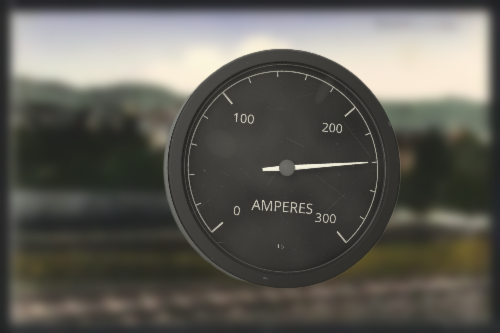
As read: **240** A
